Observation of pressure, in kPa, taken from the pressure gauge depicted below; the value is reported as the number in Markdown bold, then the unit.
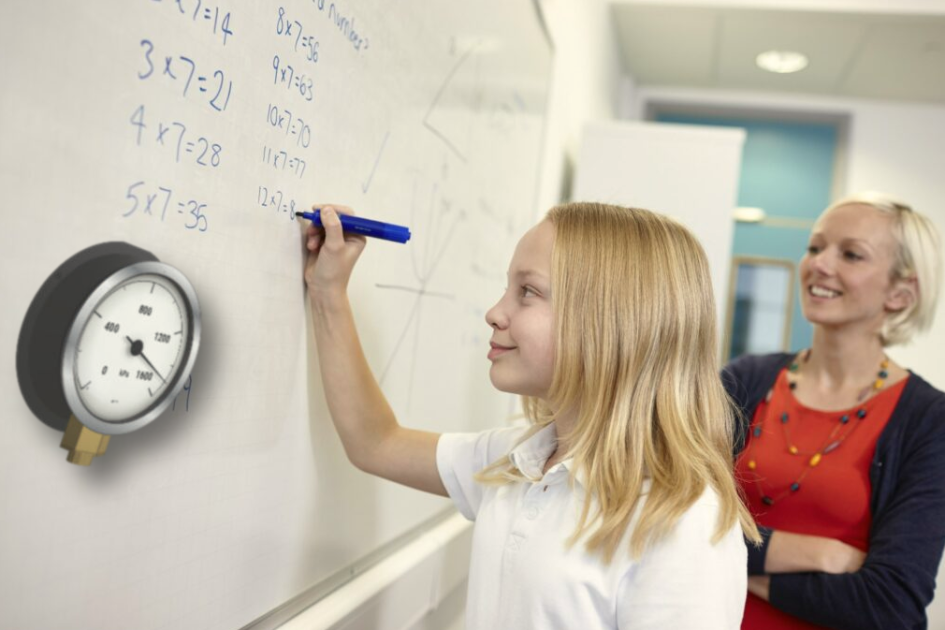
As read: **1500** kPa
